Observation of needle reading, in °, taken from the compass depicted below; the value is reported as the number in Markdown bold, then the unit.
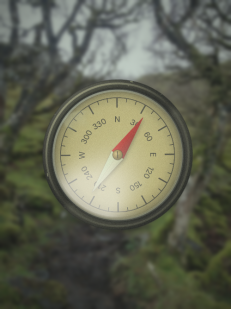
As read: **35** °
